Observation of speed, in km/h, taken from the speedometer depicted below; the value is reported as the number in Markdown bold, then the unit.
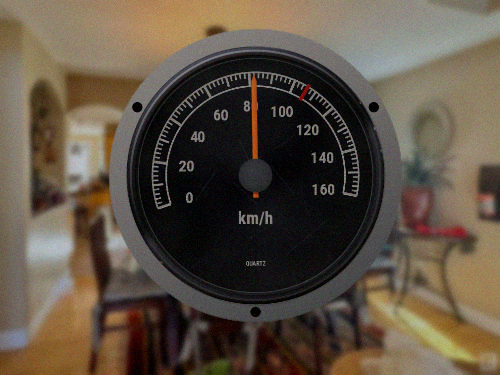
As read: **82** km/h
